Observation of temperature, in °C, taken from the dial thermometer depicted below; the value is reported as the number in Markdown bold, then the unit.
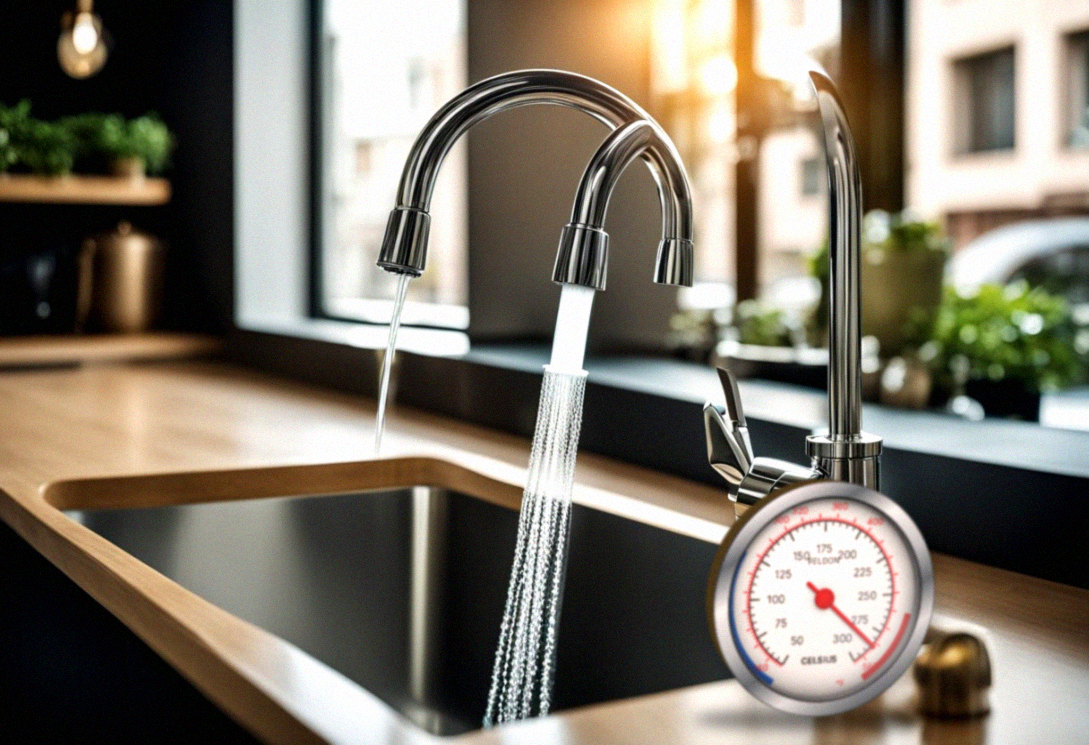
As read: **285** °C
